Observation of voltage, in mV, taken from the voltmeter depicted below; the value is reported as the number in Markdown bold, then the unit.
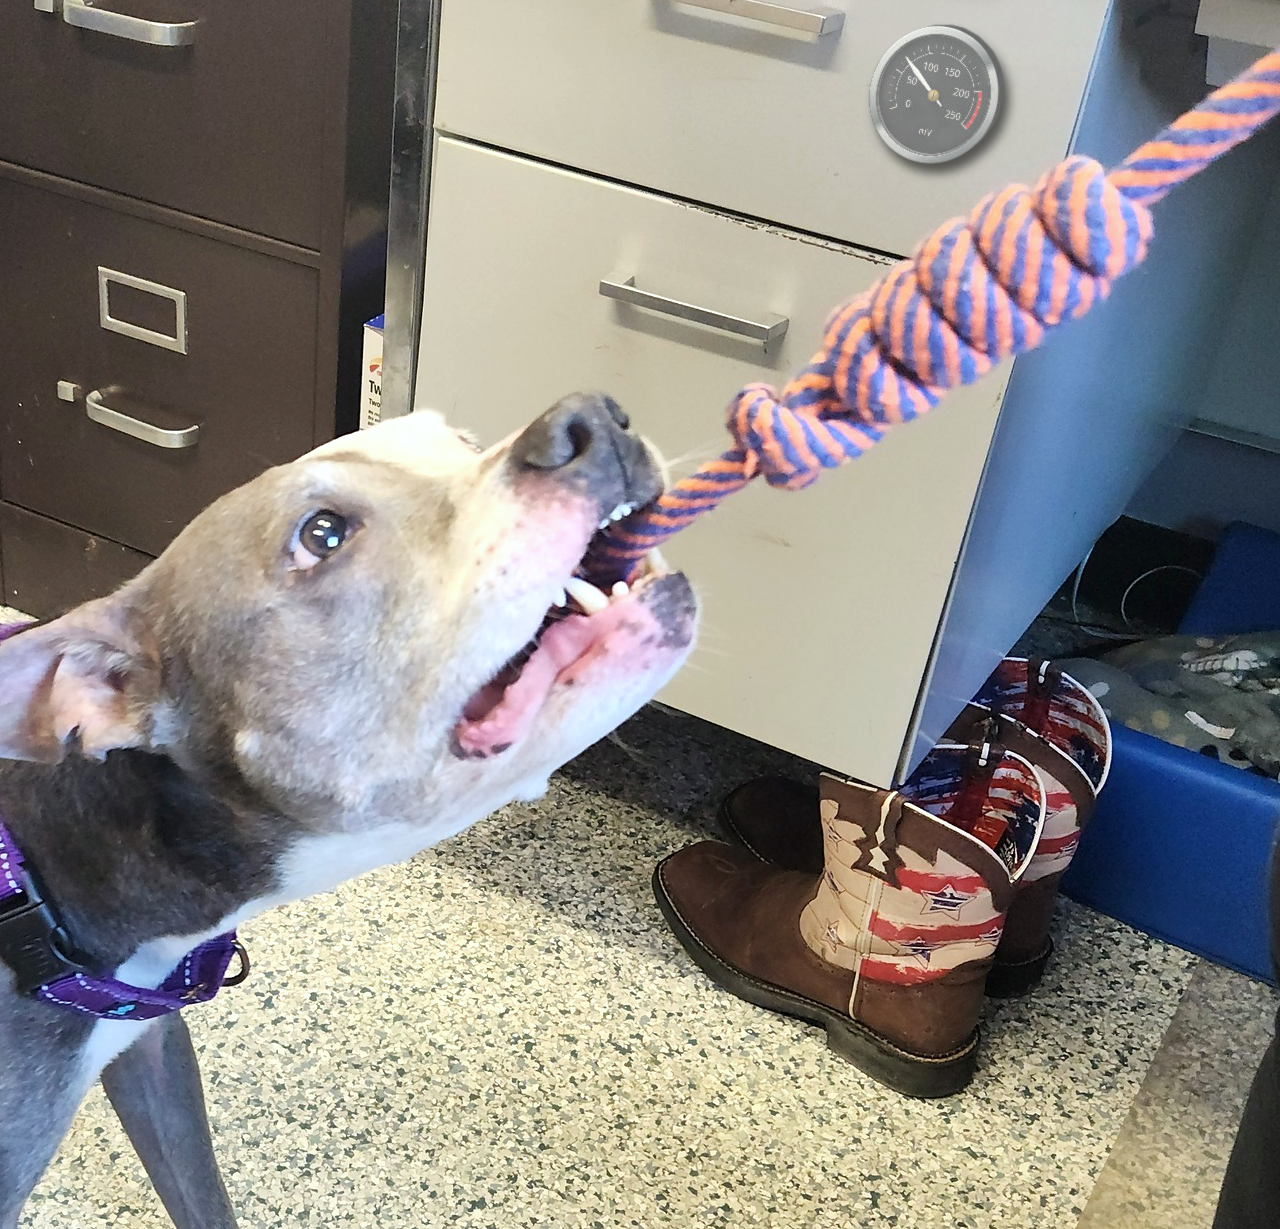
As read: **70** mV
